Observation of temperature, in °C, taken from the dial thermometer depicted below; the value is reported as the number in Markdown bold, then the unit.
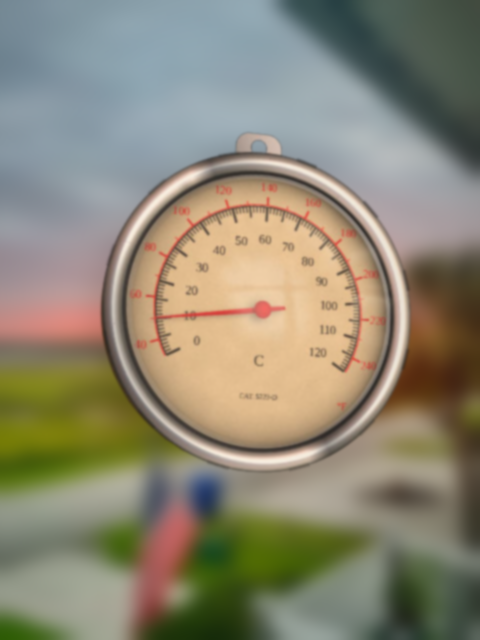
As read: **10** °C
